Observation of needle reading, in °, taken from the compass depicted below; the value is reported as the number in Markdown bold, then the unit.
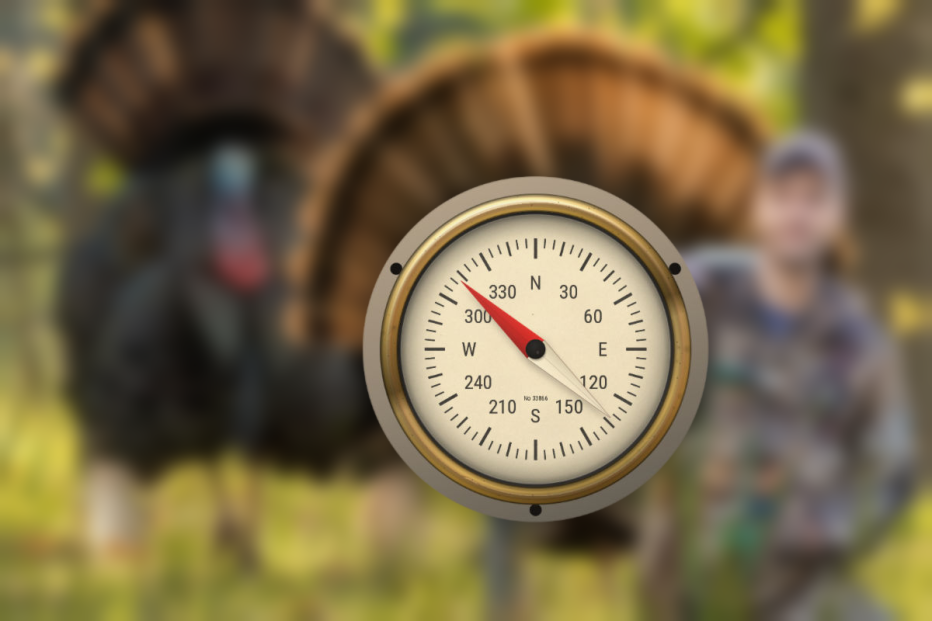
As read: **312.5** °
